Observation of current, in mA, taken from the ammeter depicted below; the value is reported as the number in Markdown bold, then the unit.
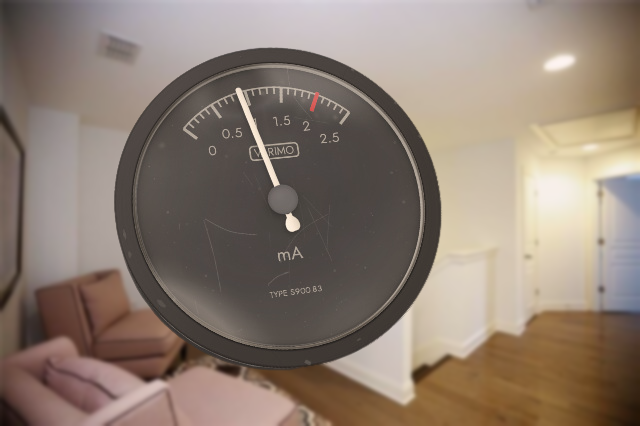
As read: **0.9** mA
